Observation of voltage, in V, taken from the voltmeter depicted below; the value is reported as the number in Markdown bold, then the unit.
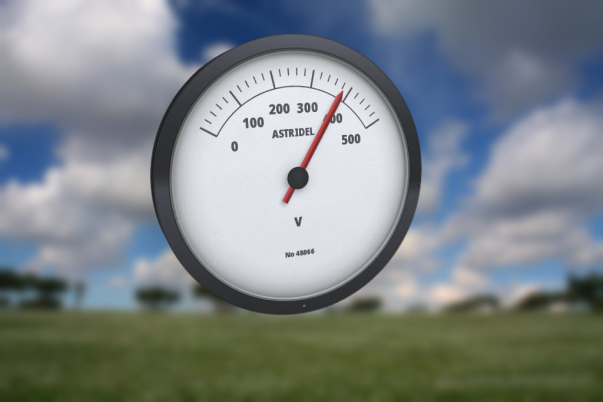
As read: **380** V
